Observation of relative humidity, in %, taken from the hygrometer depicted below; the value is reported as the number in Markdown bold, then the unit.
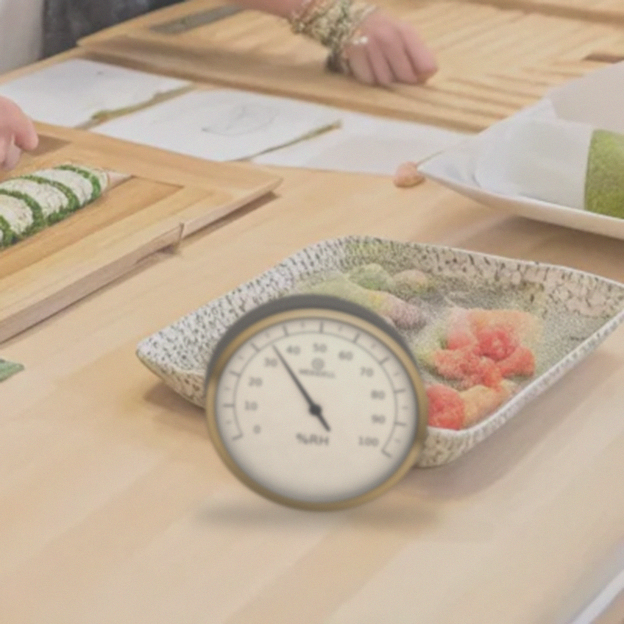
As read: **35** %
